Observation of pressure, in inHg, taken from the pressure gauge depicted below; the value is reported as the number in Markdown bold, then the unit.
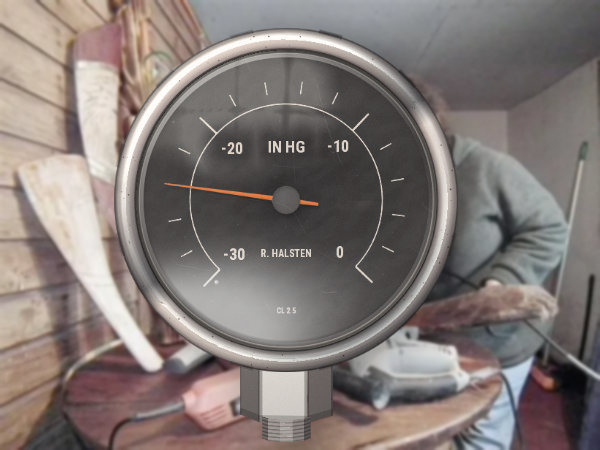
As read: **-24** inHg
